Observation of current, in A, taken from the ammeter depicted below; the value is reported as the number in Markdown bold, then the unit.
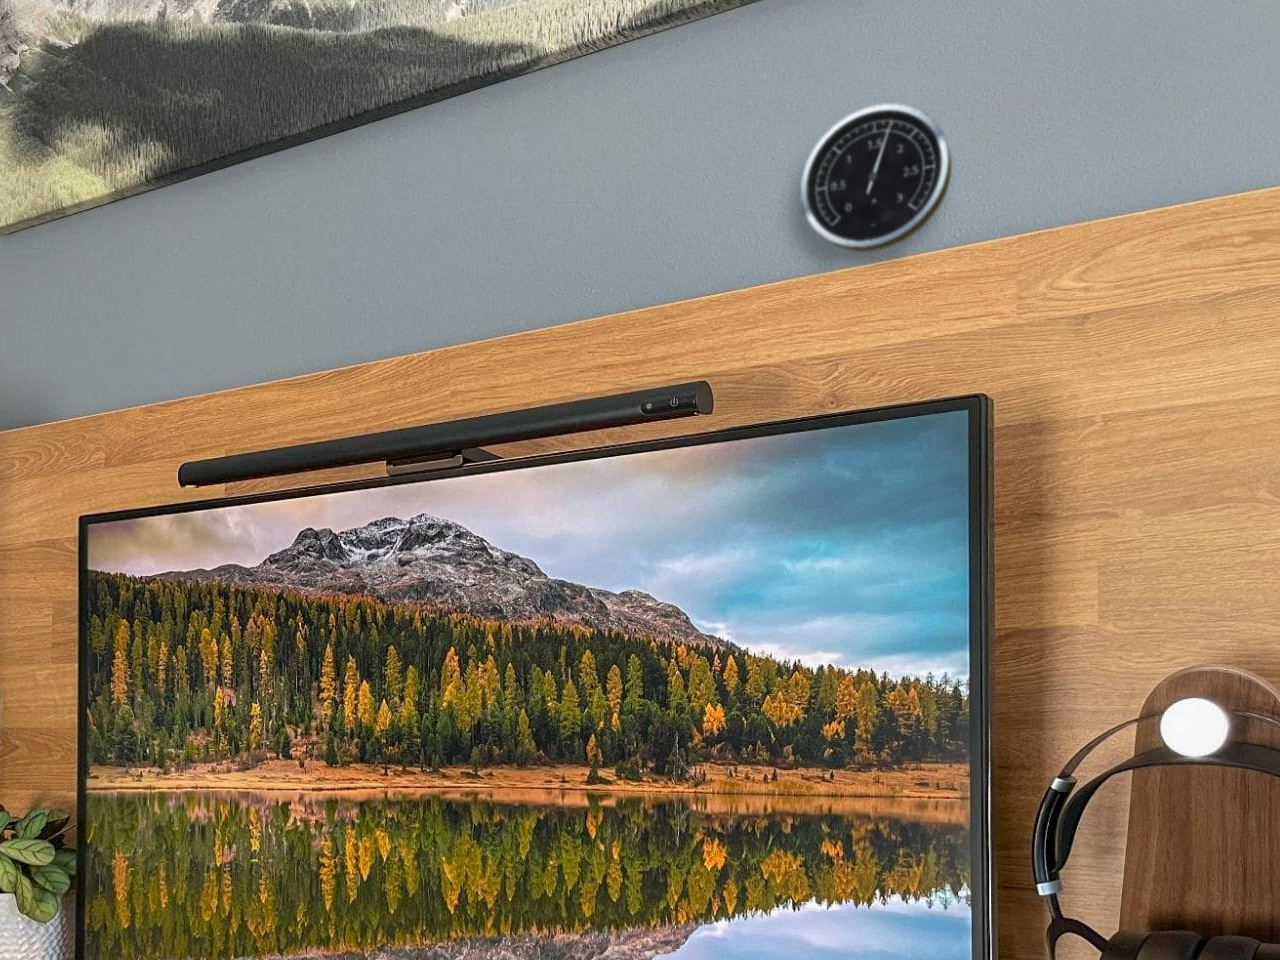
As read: **1.7** A
